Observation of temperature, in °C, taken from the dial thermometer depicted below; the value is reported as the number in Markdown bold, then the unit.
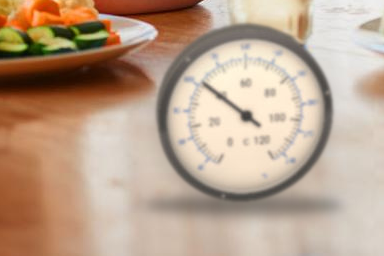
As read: **40** °C
